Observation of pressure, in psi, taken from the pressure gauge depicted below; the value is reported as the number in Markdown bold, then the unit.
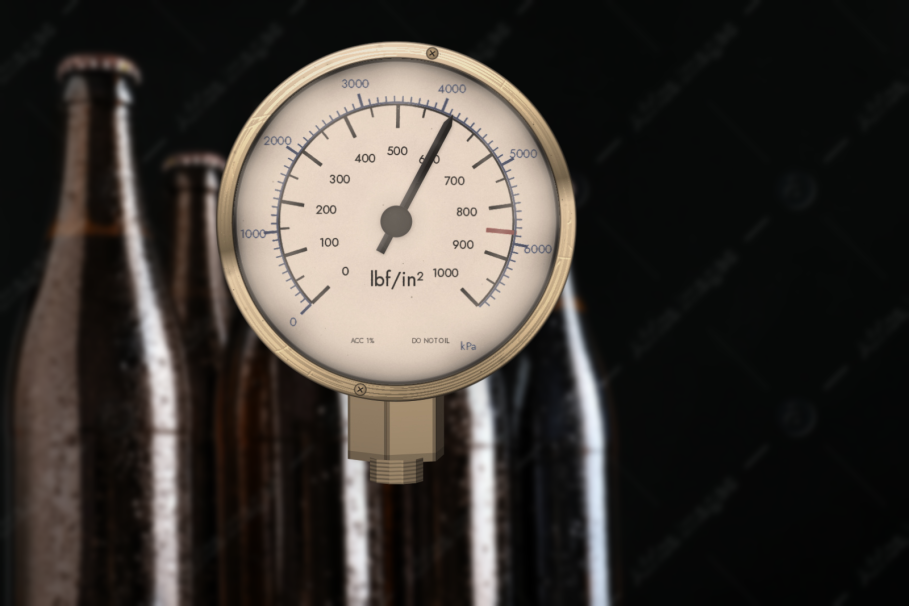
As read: **600** psi
